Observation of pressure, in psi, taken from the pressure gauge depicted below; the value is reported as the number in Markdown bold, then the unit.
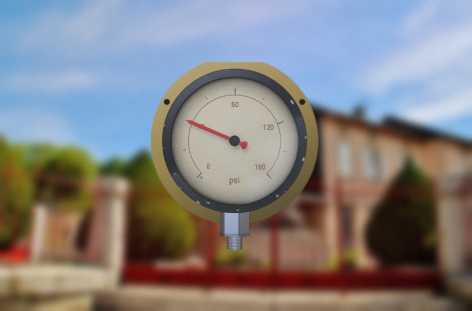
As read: **40** psi
